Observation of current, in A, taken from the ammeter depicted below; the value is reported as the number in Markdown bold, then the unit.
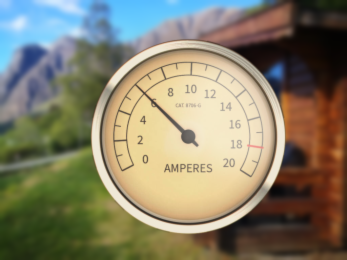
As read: **6** A
